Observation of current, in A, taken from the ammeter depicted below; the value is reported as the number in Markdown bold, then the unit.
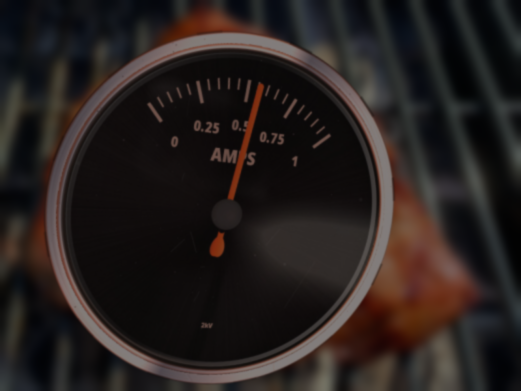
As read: **0.55** A
